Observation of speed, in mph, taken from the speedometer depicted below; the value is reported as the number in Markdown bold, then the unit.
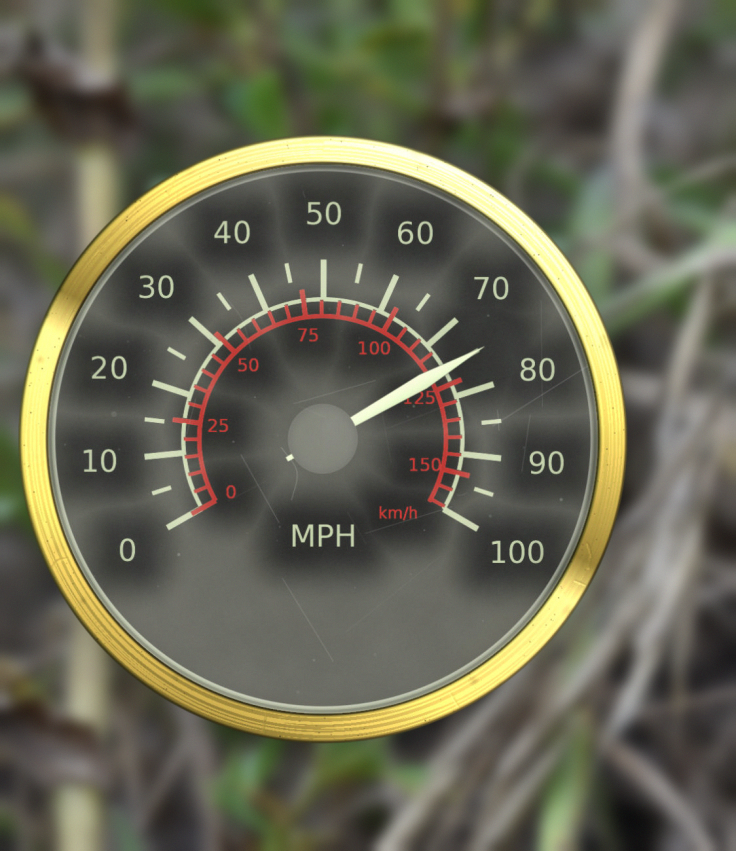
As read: **75** mph
